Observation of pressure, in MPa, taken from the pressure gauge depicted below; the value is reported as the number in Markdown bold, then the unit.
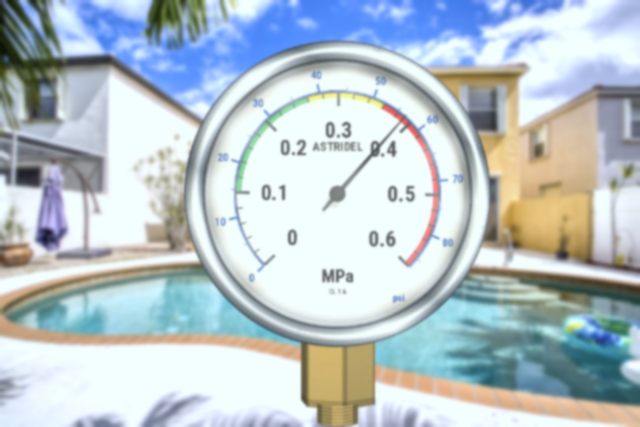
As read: **0.39** MPa
